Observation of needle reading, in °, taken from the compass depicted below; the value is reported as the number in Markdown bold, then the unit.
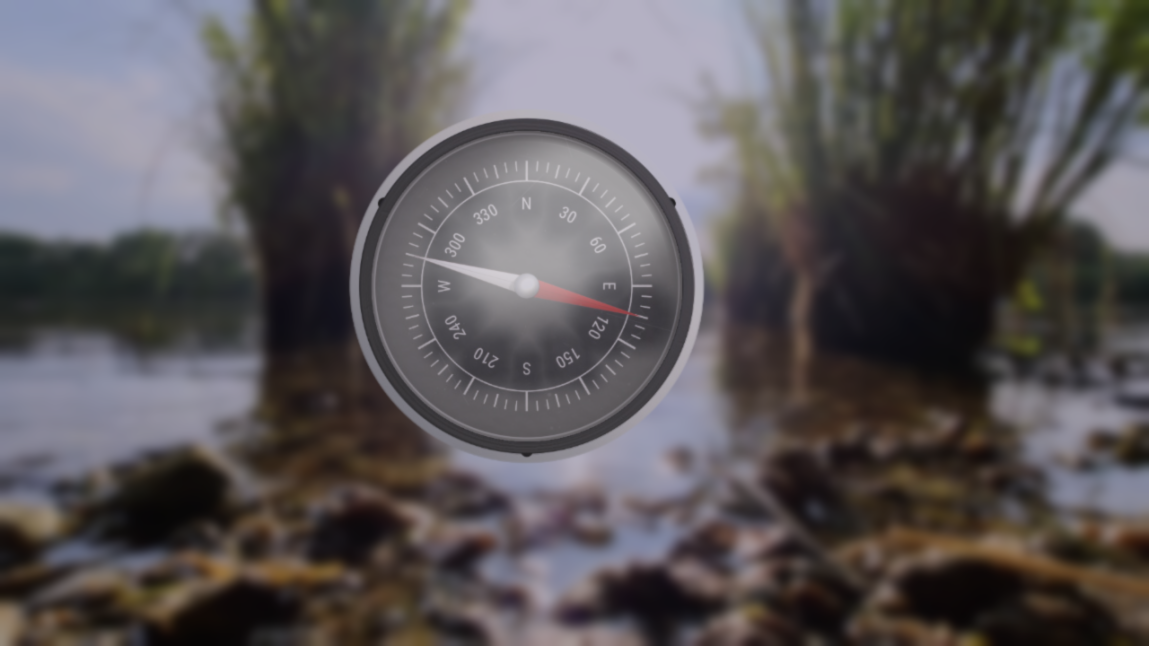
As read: **105** °
